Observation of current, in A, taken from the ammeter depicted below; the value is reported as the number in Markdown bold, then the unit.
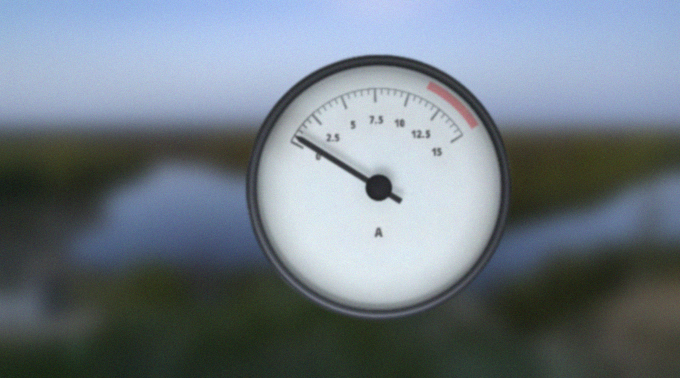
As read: **0.5** A
